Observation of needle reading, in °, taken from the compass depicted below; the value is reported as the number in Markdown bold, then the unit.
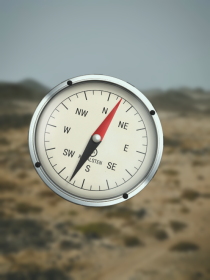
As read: **15** °
